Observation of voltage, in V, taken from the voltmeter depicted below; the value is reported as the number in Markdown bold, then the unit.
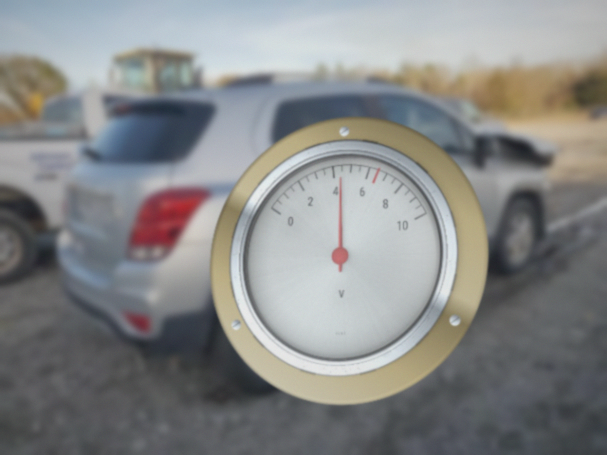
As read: **4.5** V
